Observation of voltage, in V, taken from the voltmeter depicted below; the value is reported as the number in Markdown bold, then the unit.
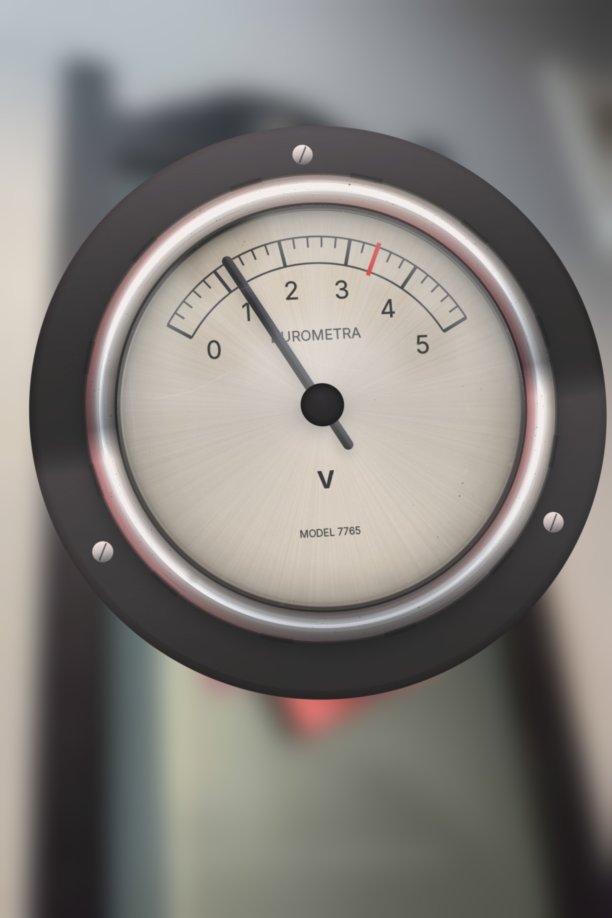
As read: **1.2** V
